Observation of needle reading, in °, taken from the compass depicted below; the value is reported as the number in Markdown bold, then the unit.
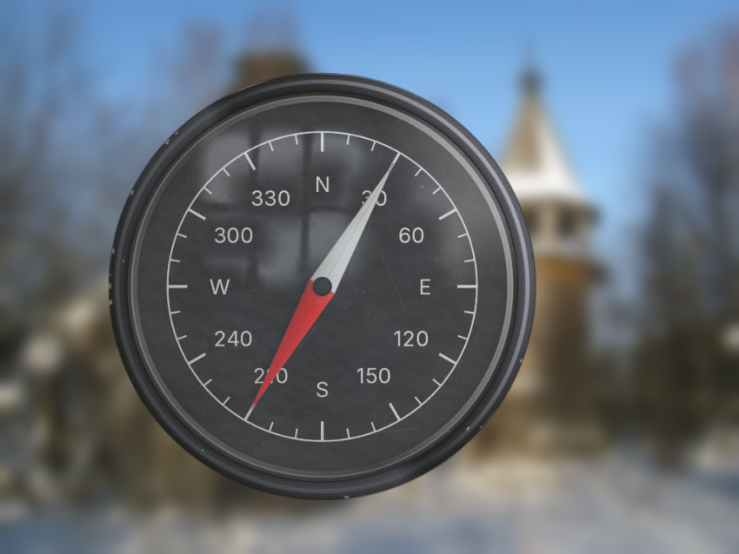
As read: **210** °
